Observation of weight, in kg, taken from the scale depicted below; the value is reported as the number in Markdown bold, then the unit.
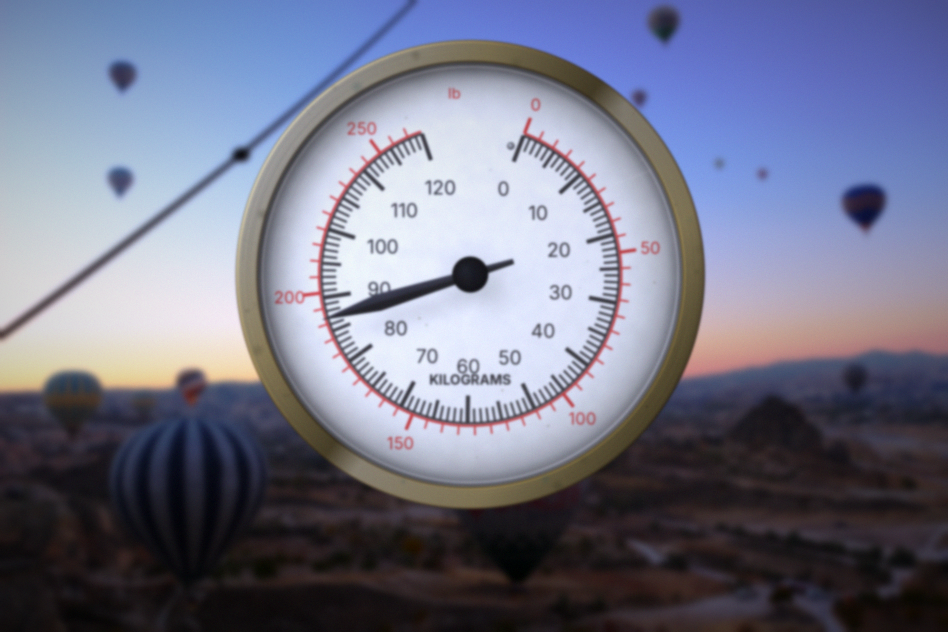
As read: **87** kg
